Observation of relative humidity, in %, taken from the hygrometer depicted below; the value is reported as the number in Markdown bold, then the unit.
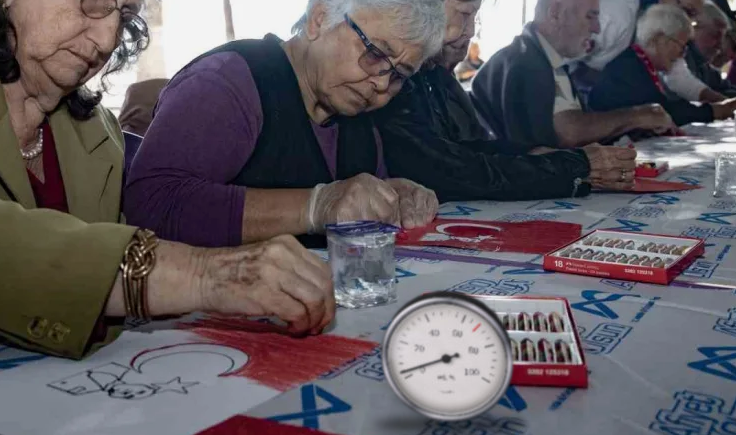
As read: **4** %
